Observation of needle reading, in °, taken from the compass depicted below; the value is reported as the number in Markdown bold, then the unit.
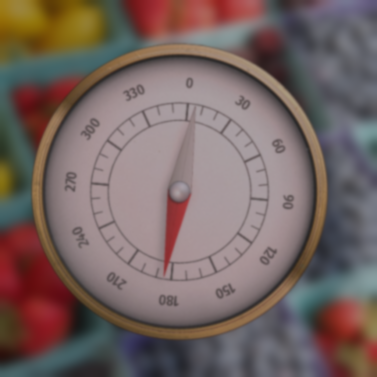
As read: **185** °
